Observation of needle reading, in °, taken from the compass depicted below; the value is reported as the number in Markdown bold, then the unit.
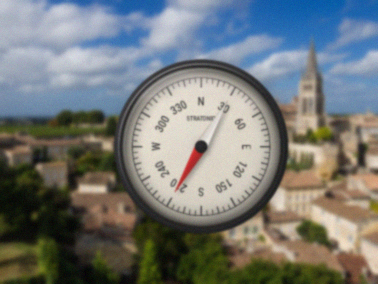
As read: **210** °
